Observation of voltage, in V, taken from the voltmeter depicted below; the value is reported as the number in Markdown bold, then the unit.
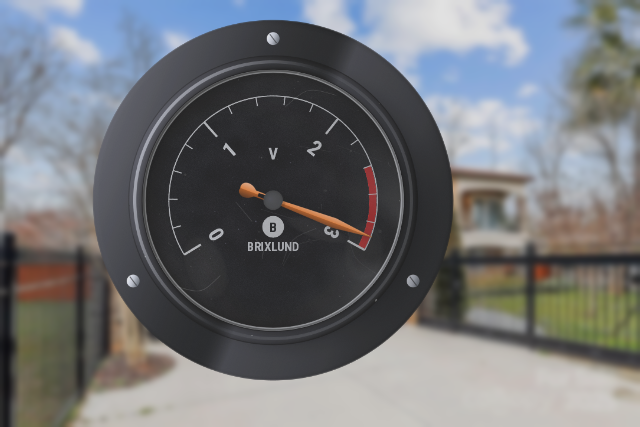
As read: **2.9** V
